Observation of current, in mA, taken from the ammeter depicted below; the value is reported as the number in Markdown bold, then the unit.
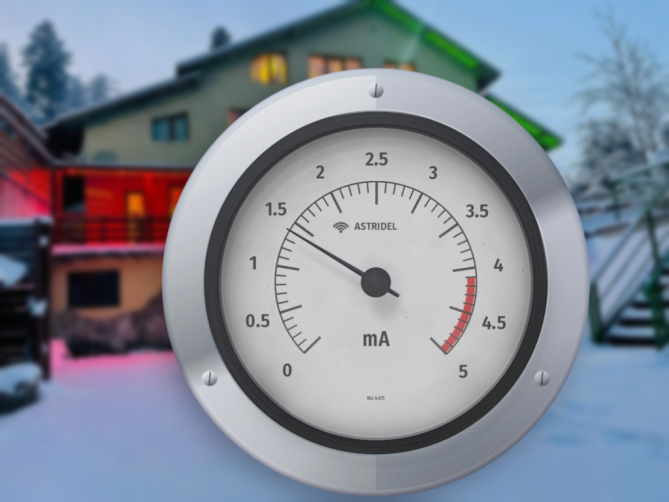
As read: **1.4** mA
